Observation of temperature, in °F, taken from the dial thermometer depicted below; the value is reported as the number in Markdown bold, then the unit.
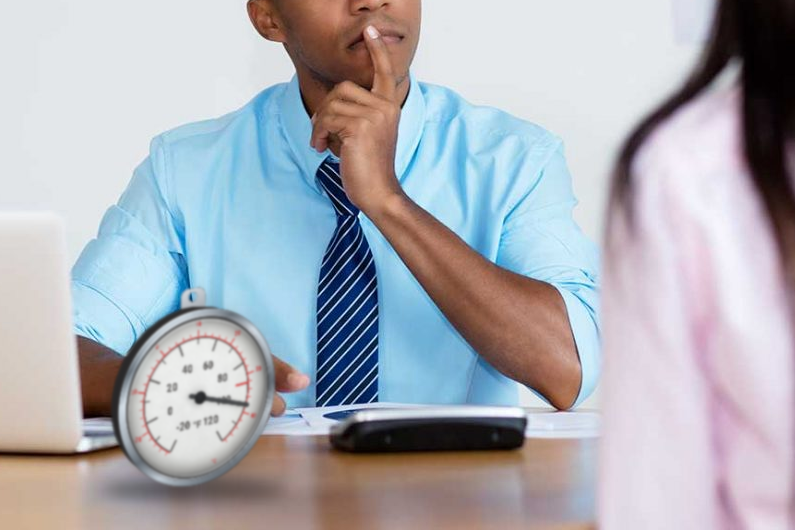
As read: **100** °F
